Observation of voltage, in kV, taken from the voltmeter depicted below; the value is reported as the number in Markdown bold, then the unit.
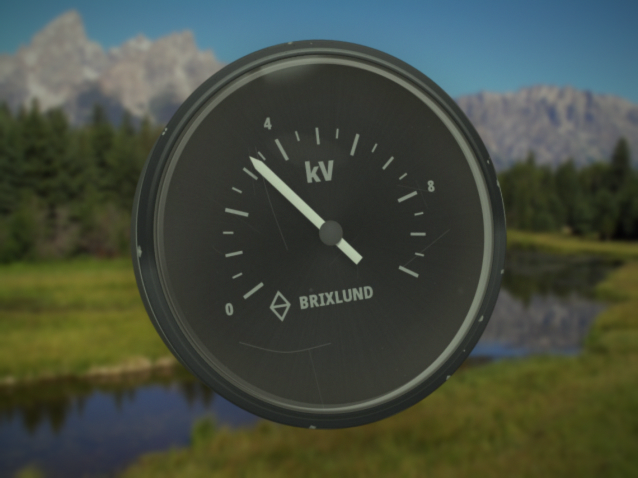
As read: **3.25** kV
